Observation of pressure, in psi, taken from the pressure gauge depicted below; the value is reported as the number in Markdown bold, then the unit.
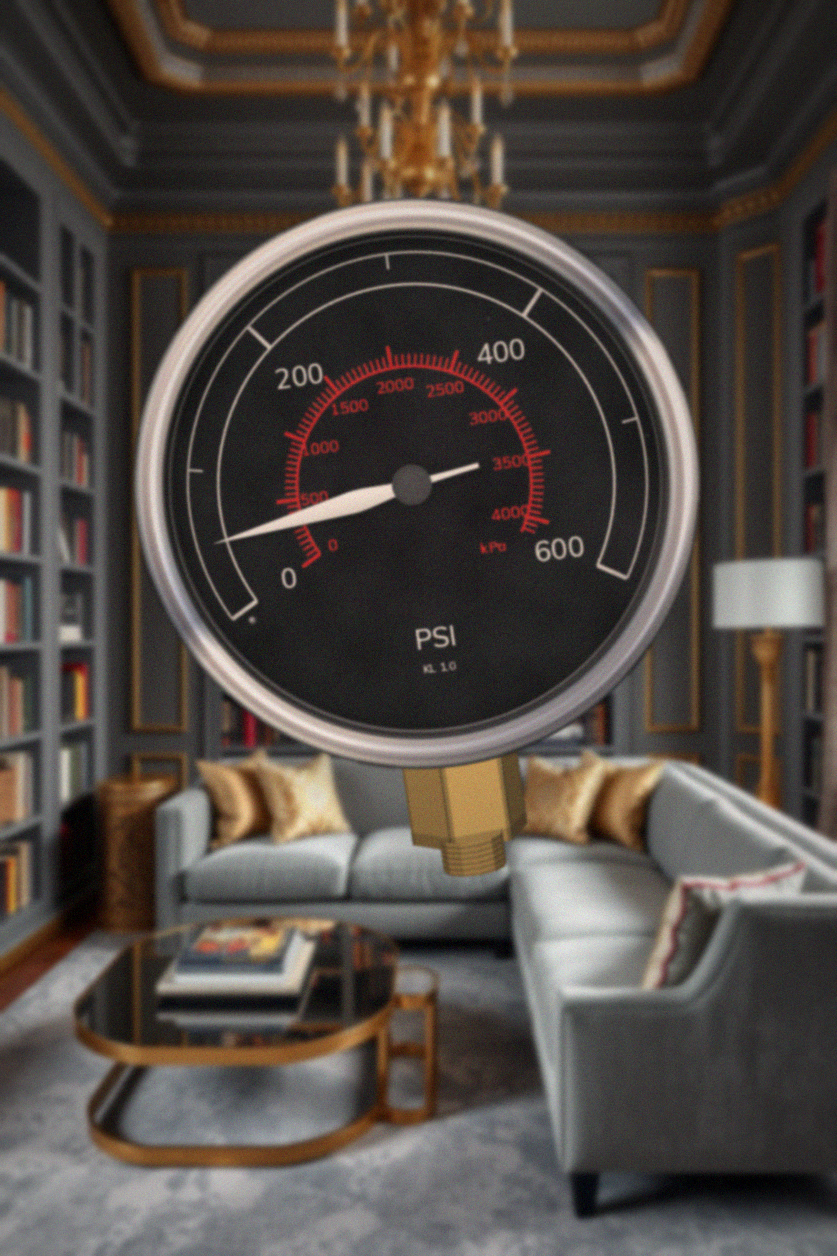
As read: **50** psi
